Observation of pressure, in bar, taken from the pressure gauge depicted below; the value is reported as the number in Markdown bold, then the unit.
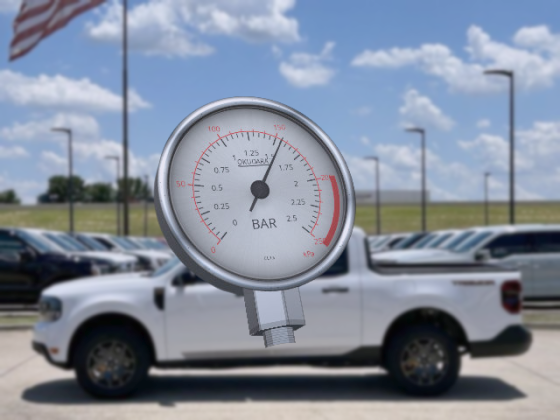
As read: **1.55** bar
